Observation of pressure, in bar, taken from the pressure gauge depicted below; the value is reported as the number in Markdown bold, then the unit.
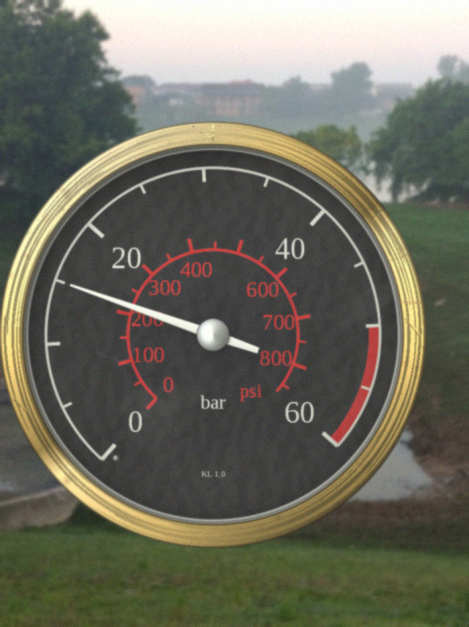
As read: **15** bar
